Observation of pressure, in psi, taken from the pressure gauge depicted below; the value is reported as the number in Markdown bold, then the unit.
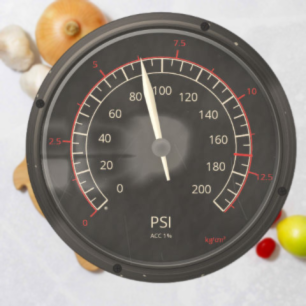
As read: **90** psi
